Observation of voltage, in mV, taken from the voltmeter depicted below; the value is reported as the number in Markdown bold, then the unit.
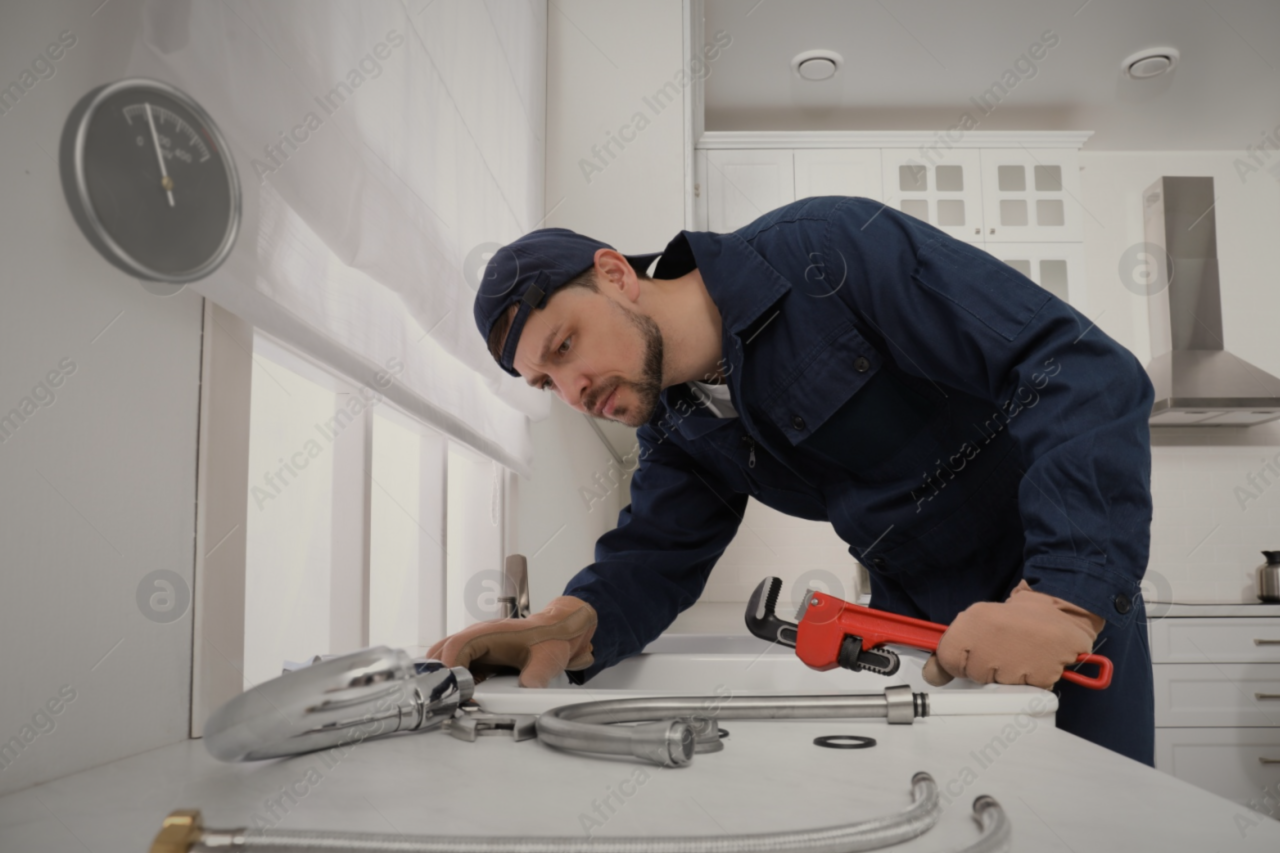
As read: **100** mV
